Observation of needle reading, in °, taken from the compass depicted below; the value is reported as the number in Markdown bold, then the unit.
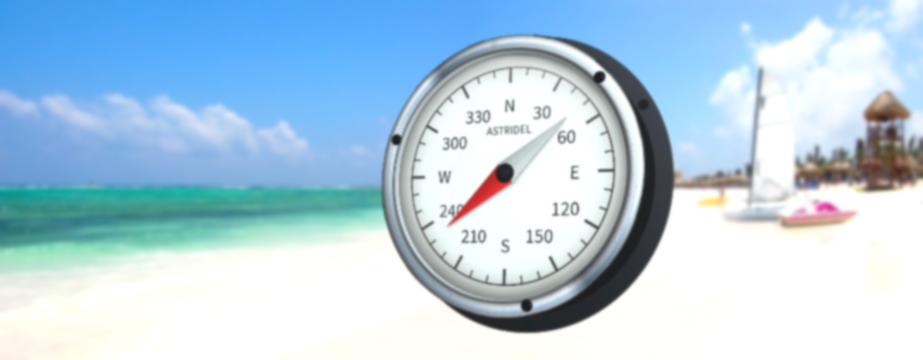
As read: **230** °
